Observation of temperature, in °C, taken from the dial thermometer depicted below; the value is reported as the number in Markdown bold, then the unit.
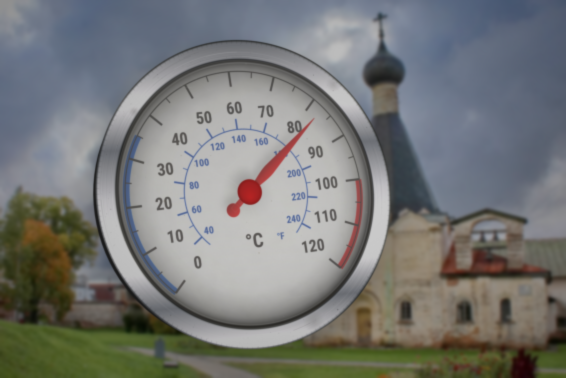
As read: **82.5** °C
